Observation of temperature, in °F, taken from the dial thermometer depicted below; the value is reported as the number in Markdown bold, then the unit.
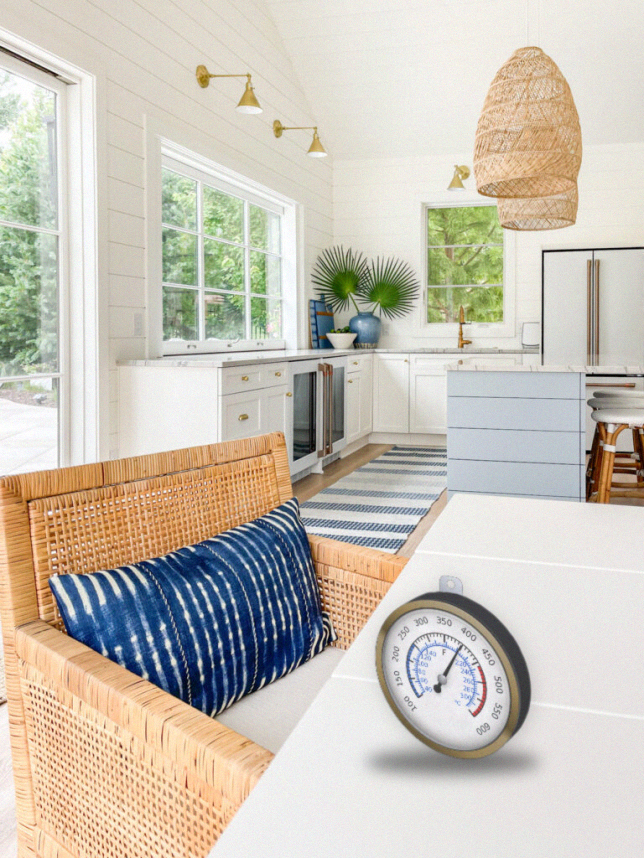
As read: **400** °F
